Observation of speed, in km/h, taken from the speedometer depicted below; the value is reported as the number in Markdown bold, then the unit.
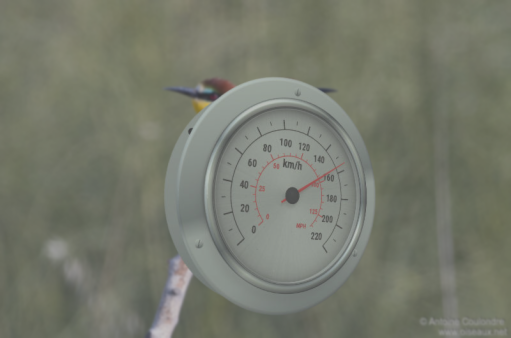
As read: **155** km/h
